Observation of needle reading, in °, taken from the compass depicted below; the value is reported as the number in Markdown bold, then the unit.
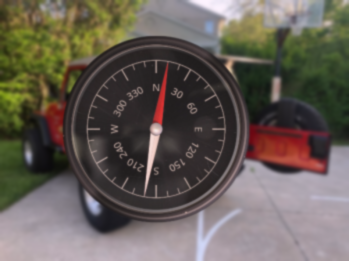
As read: **10** °
